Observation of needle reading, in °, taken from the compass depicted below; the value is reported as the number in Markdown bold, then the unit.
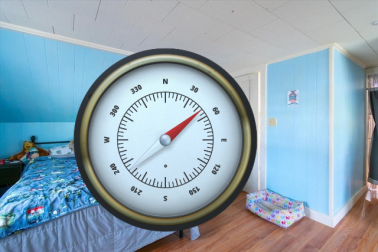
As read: **50** °
